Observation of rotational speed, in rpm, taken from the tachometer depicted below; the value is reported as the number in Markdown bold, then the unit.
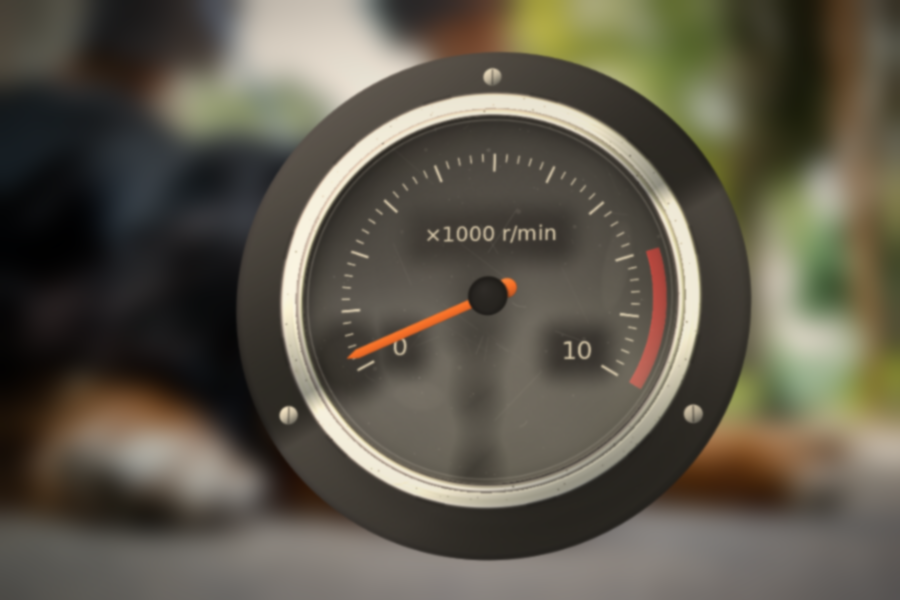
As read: **200** rpm
